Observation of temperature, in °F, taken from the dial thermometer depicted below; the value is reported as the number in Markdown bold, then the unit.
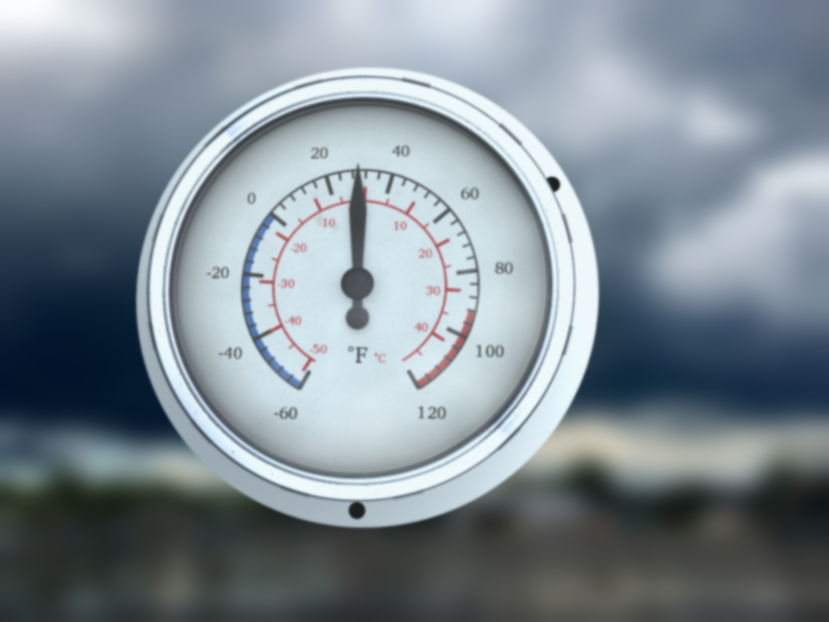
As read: **30** °F
